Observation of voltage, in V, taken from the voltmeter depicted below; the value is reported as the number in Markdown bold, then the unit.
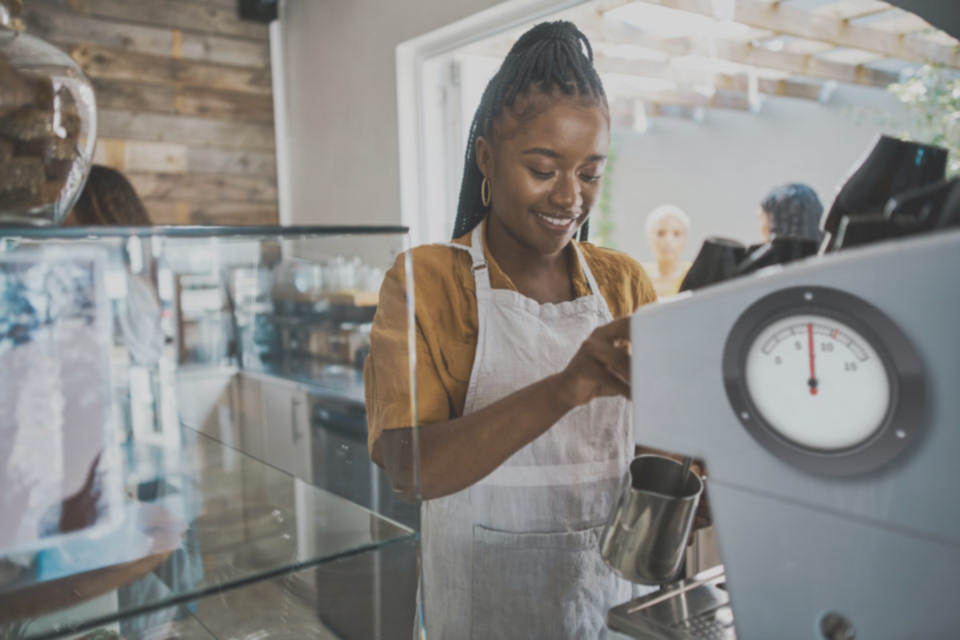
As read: **7.5** V
